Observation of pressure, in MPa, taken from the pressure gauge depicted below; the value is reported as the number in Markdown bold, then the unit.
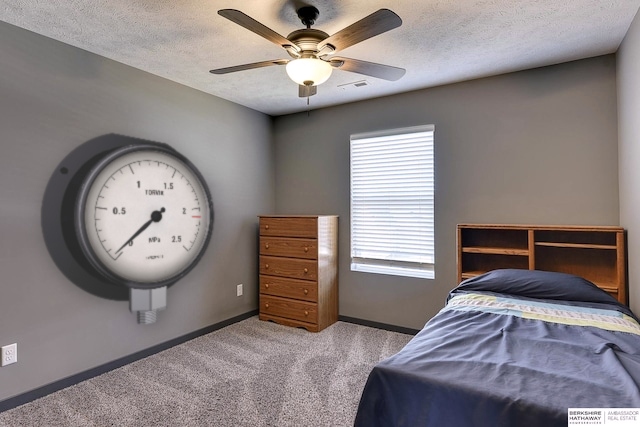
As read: **0.05** MPa
